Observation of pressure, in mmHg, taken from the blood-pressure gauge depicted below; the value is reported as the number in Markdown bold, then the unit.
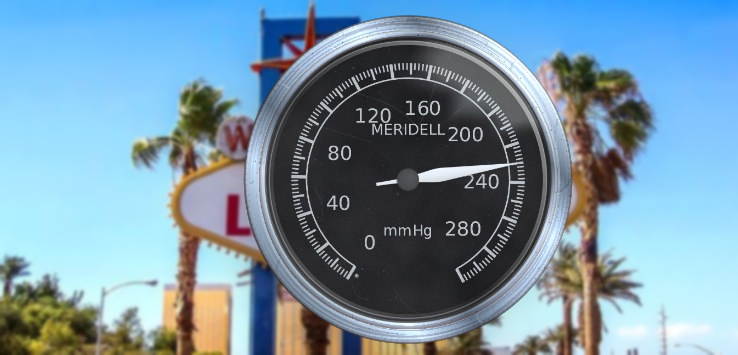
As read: **230** mmHg
